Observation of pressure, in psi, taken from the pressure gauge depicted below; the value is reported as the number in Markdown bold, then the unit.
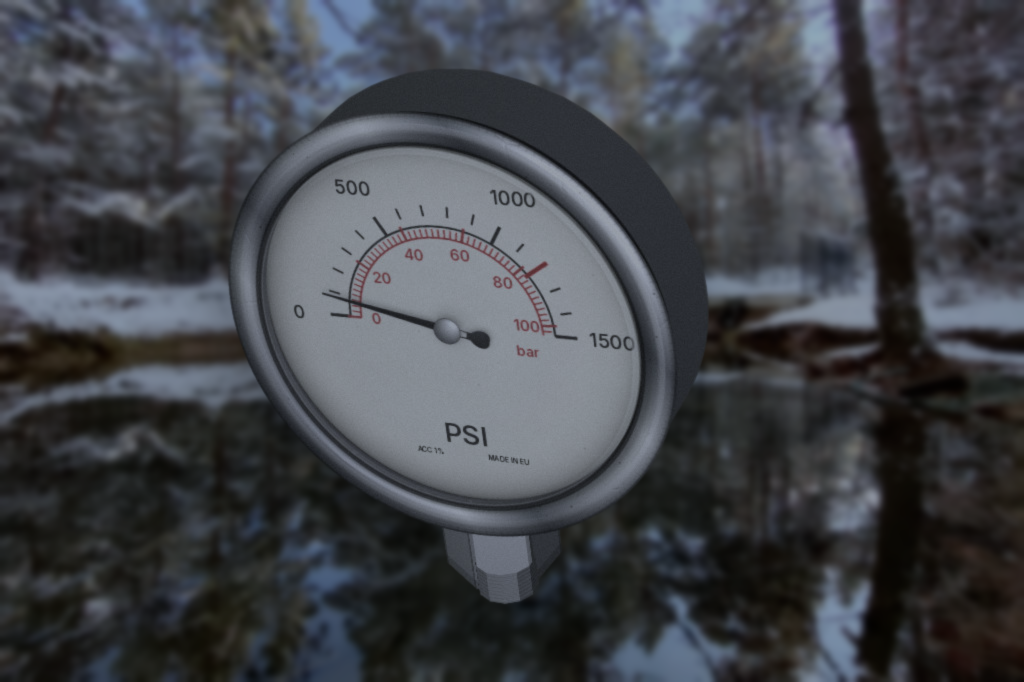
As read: **100** psi
